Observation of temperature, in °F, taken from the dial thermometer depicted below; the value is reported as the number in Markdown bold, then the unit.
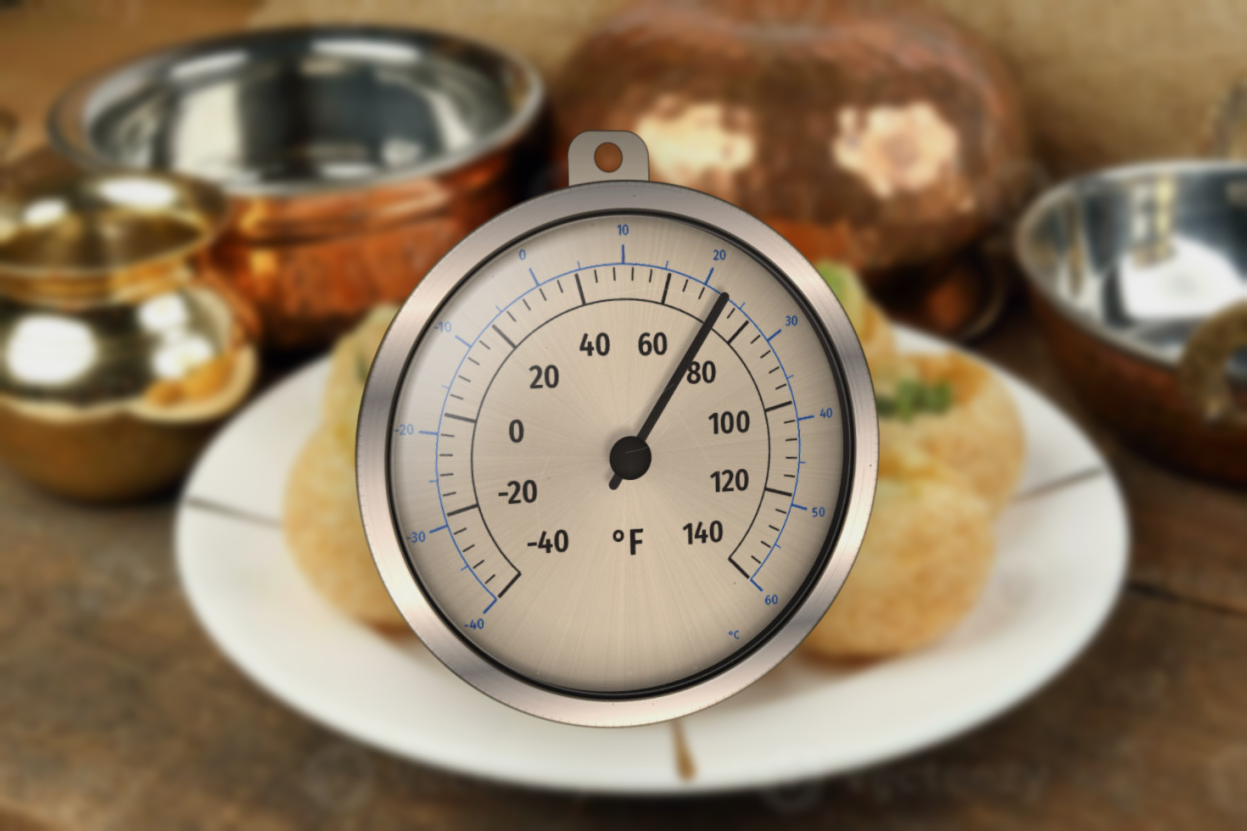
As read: **72** °F
